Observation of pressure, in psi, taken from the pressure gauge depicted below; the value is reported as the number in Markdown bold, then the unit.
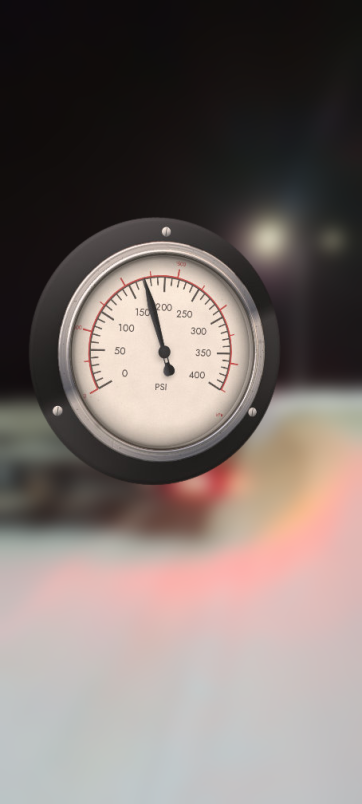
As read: **170** psi
